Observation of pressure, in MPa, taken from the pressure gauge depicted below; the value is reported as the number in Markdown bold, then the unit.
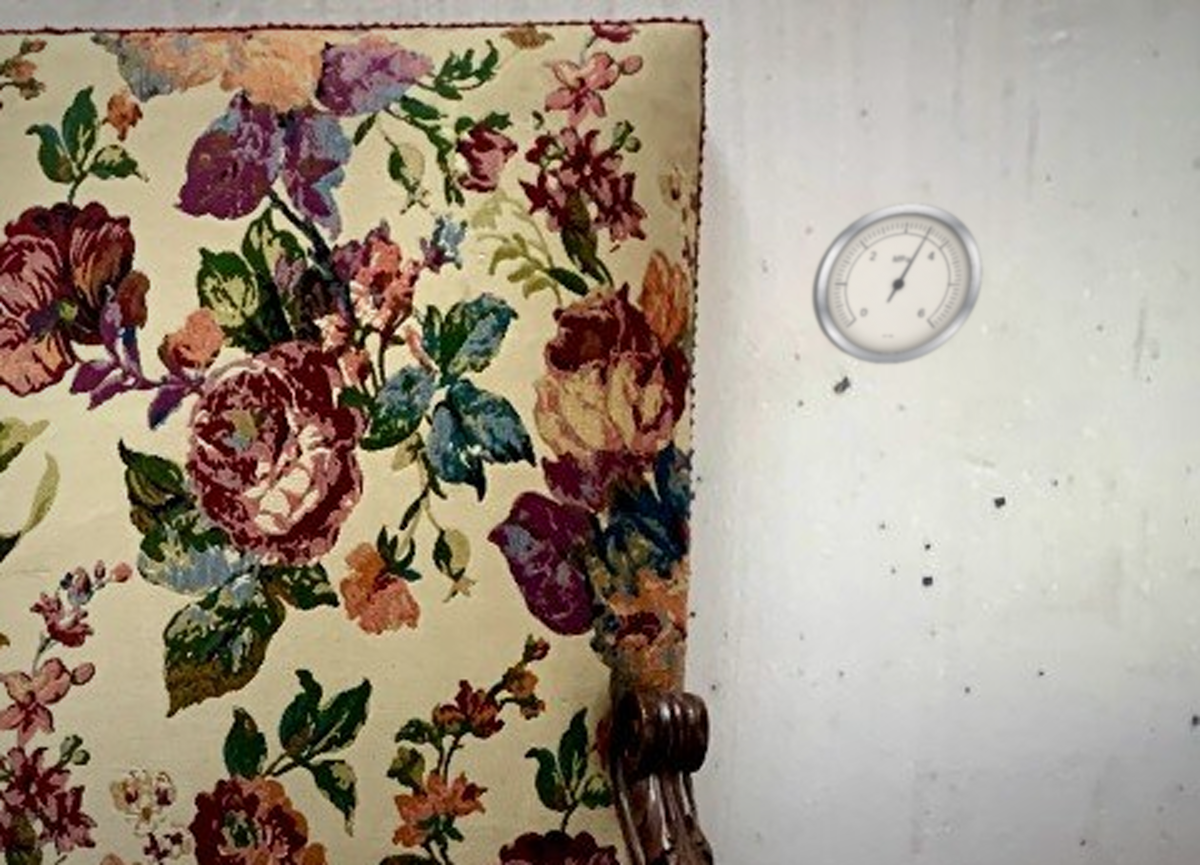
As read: **3.5** MPa
